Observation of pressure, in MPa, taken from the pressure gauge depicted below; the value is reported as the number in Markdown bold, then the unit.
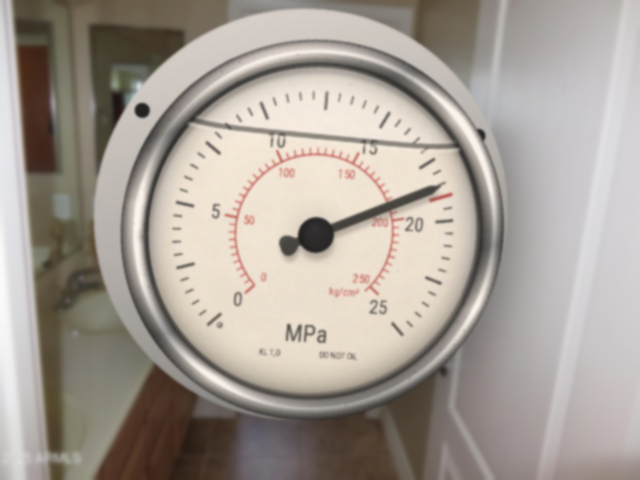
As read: **18.5** MPa
